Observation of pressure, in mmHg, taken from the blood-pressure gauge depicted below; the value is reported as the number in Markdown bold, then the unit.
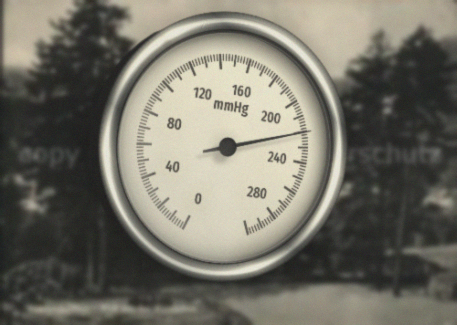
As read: **220** mmHg
